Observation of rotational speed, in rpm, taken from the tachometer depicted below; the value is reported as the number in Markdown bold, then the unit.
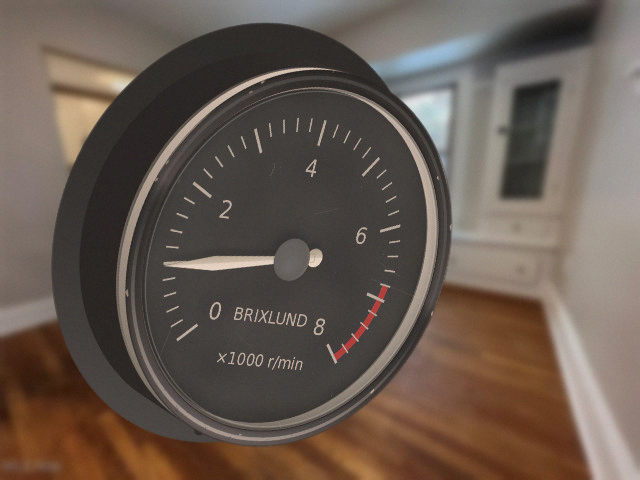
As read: **1000** rpm
